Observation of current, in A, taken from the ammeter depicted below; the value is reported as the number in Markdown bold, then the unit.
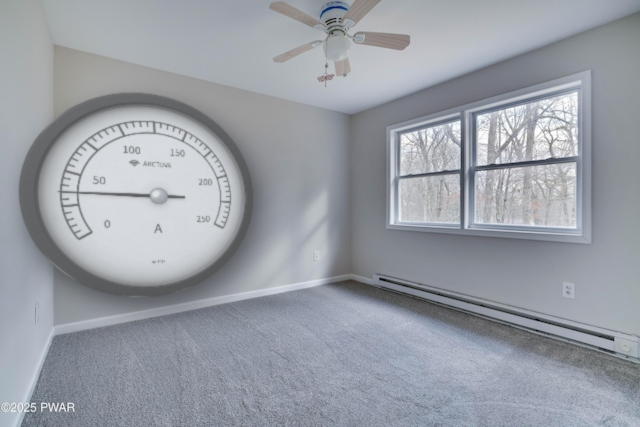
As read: **35** A
